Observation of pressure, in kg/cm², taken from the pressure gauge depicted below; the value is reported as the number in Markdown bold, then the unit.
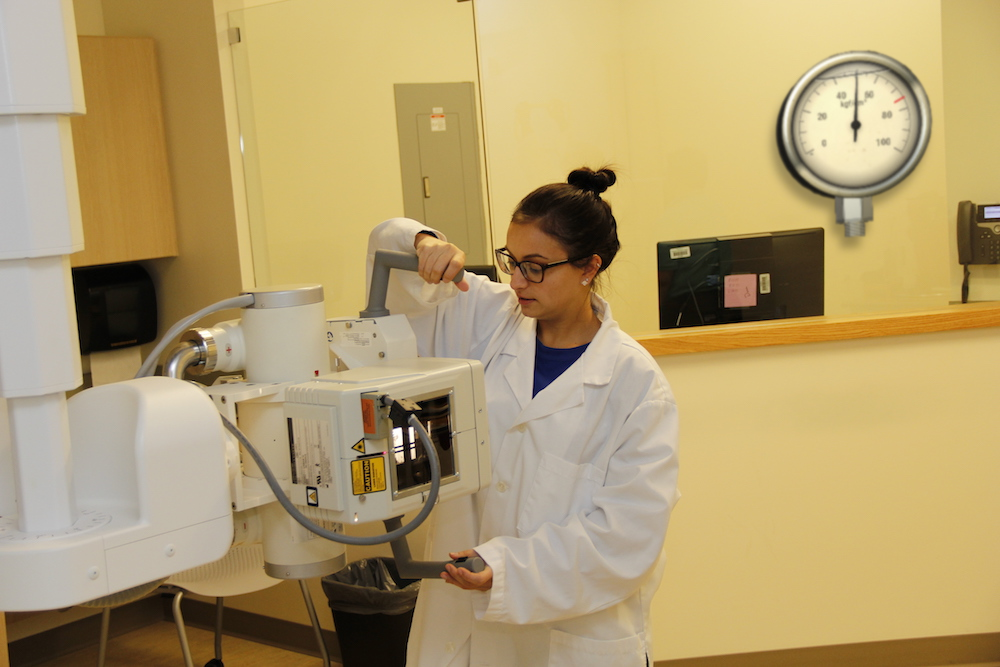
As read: **50** kg/cm²
